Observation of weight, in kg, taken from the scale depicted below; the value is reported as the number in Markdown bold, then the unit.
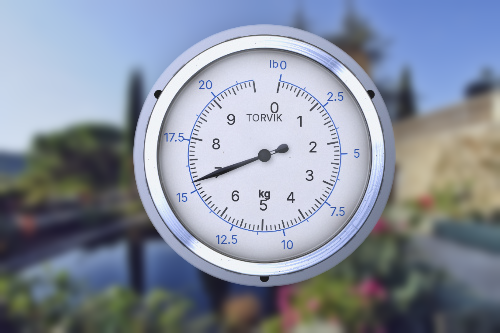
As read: **7** kg
